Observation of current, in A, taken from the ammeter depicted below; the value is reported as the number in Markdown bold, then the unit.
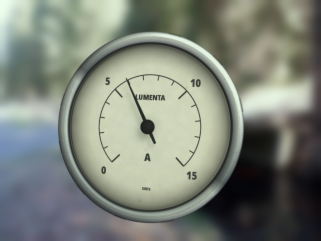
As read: **6** A
